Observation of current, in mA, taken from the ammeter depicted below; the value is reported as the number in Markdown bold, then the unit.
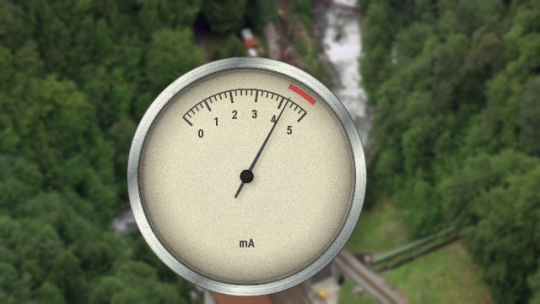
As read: **4.2** mA
